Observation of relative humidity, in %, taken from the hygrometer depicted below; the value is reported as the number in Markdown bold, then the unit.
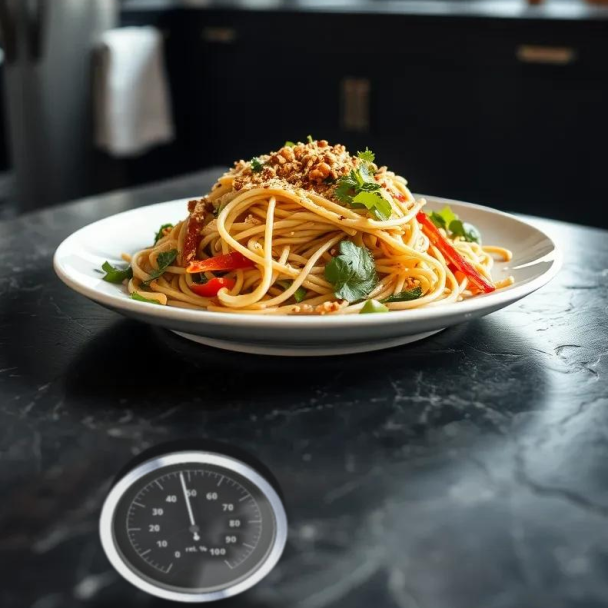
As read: **48** %
